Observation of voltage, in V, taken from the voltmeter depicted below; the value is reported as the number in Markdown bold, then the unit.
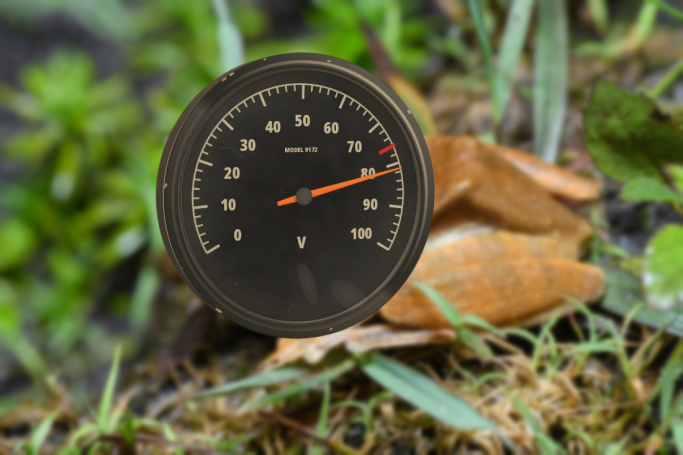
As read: **81** V
